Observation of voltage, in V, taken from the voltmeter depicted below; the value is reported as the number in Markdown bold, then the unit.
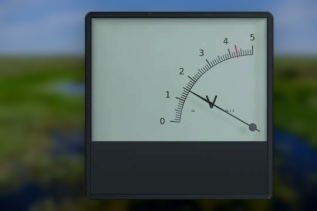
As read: **1.5** V
